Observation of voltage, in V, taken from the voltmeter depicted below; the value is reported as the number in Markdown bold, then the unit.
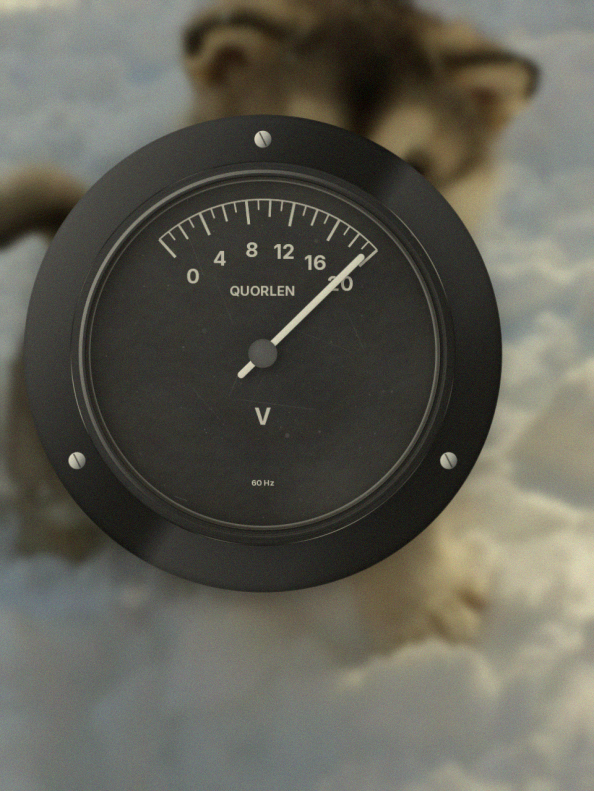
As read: **19.5** V
